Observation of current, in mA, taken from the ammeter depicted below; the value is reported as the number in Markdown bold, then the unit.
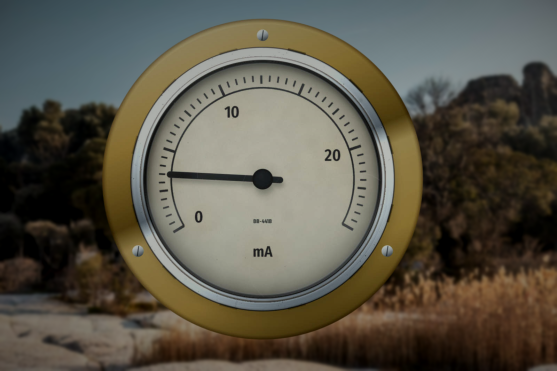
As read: **3.5** mA
